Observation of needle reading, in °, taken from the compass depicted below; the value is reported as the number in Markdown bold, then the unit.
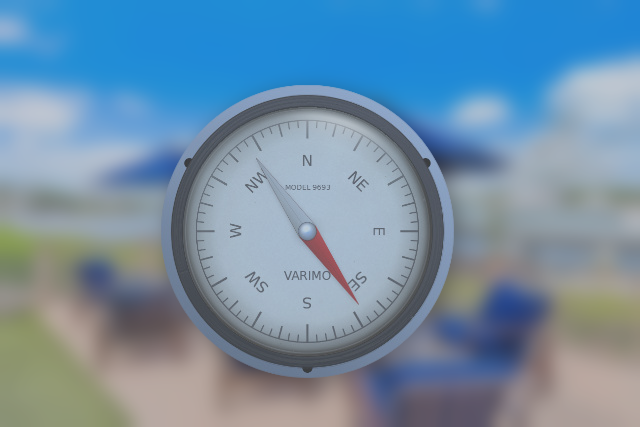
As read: **145** °
